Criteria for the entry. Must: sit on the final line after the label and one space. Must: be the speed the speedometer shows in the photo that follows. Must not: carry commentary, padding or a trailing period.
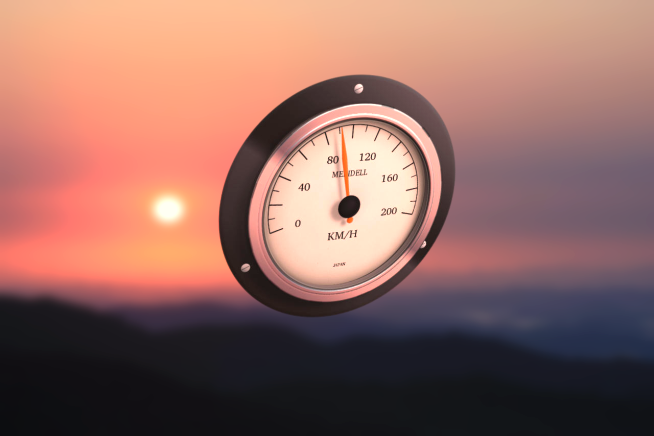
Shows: 90 km/h
